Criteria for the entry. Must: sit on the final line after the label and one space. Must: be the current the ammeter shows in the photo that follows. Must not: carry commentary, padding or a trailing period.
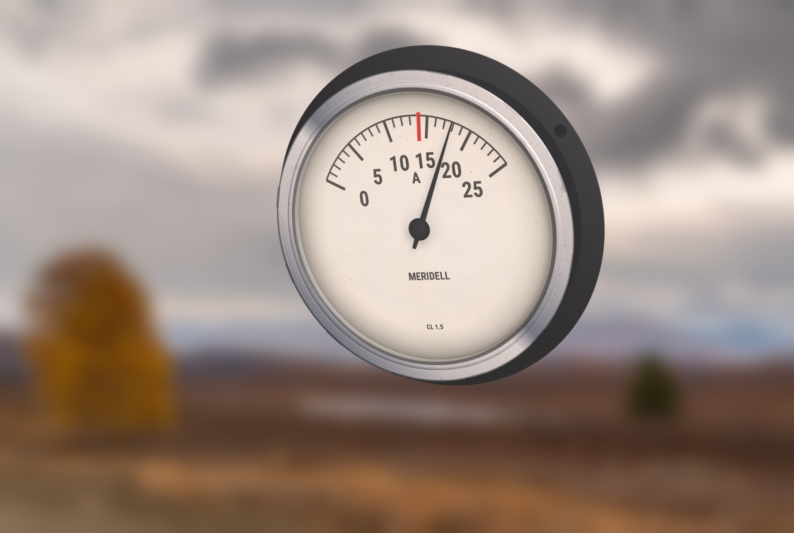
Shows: 18 A
